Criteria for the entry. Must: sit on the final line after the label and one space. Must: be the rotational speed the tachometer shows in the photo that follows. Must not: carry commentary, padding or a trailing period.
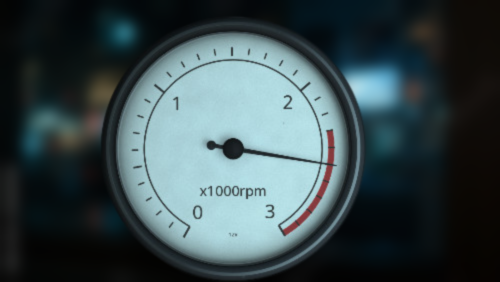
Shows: 2500 rpm
